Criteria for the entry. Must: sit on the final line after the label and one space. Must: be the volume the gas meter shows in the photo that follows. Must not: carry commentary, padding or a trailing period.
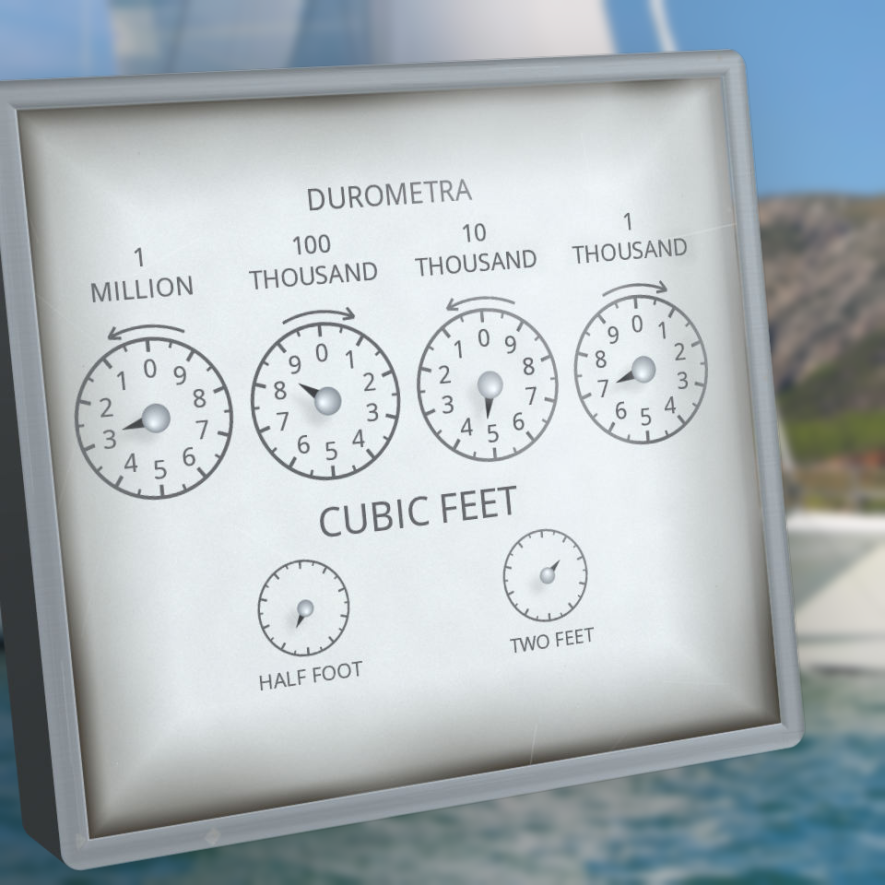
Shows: 284700 ft³
